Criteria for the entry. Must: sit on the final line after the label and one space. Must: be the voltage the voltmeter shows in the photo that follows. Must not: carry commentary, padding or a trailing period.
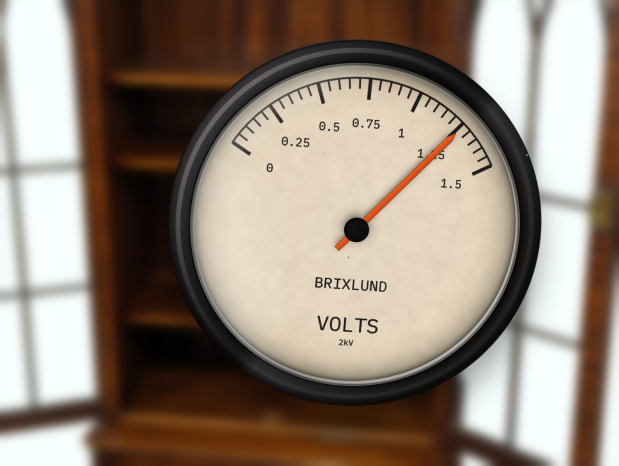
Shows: 1.25 V
